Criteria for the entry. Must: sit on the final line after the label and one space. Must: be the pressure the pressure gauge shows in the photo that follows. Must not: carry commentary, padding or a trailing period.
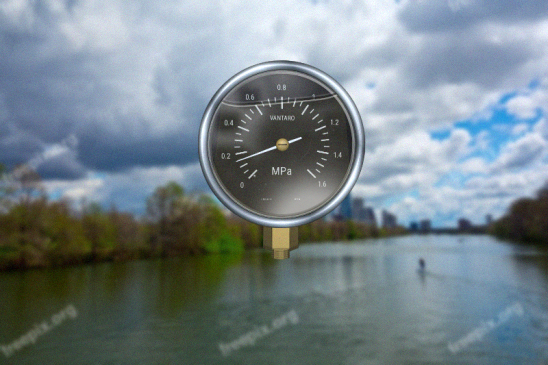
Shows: 0.15 MPa
